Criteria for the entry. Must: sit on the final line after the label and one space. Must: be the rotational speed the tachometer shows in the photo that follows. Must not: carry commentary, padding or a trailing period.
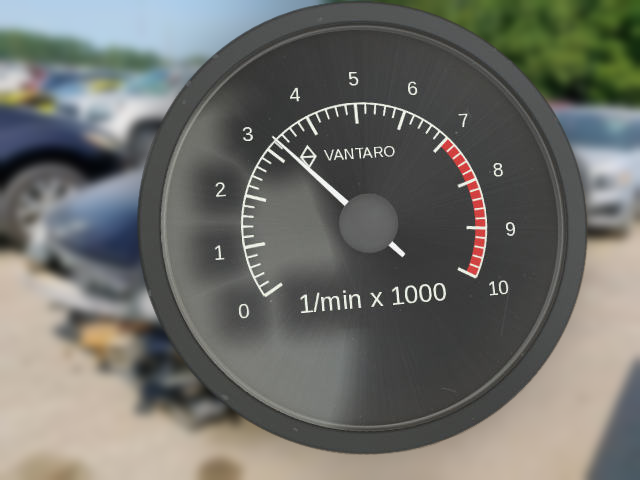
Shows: 3200 rpm
